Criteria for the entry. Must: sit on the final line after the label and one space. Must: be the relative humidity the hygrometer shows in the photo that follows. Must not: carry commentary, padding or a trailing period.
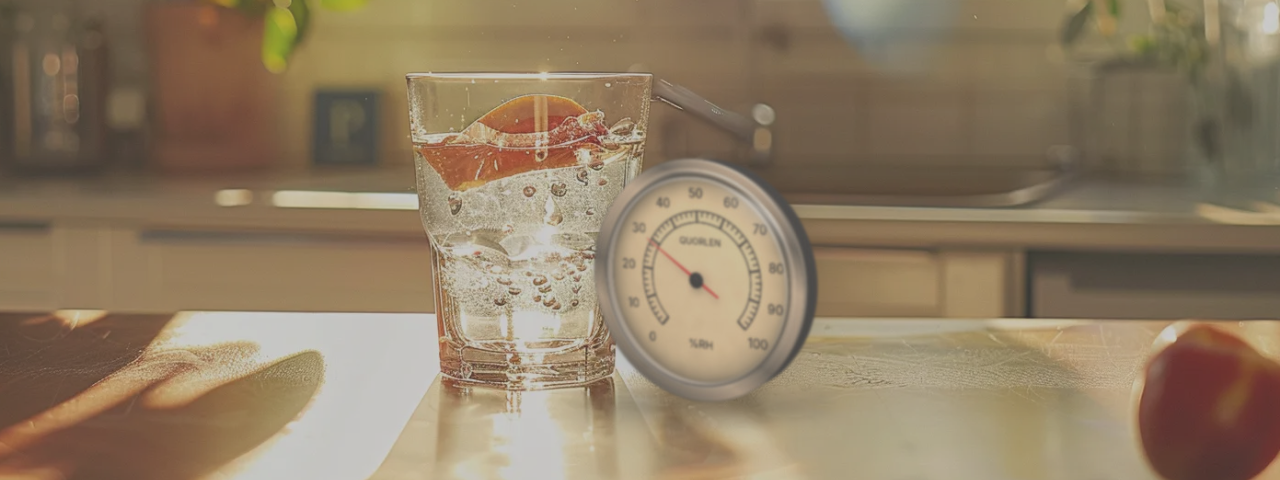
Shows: 30 %
